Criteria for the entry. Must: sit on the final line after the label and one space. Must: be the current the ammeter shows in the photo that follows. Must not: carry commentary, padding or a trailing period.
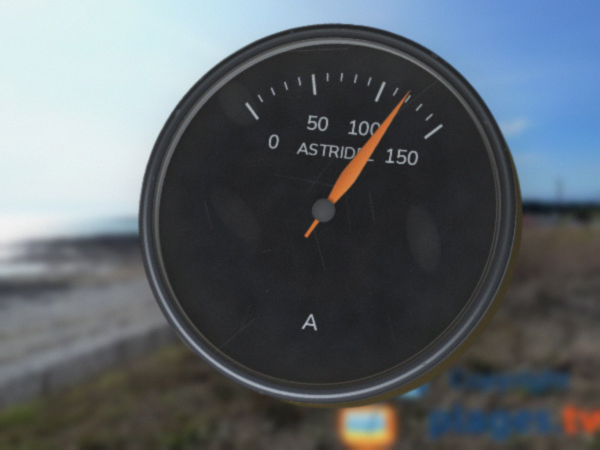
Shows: 120 A
